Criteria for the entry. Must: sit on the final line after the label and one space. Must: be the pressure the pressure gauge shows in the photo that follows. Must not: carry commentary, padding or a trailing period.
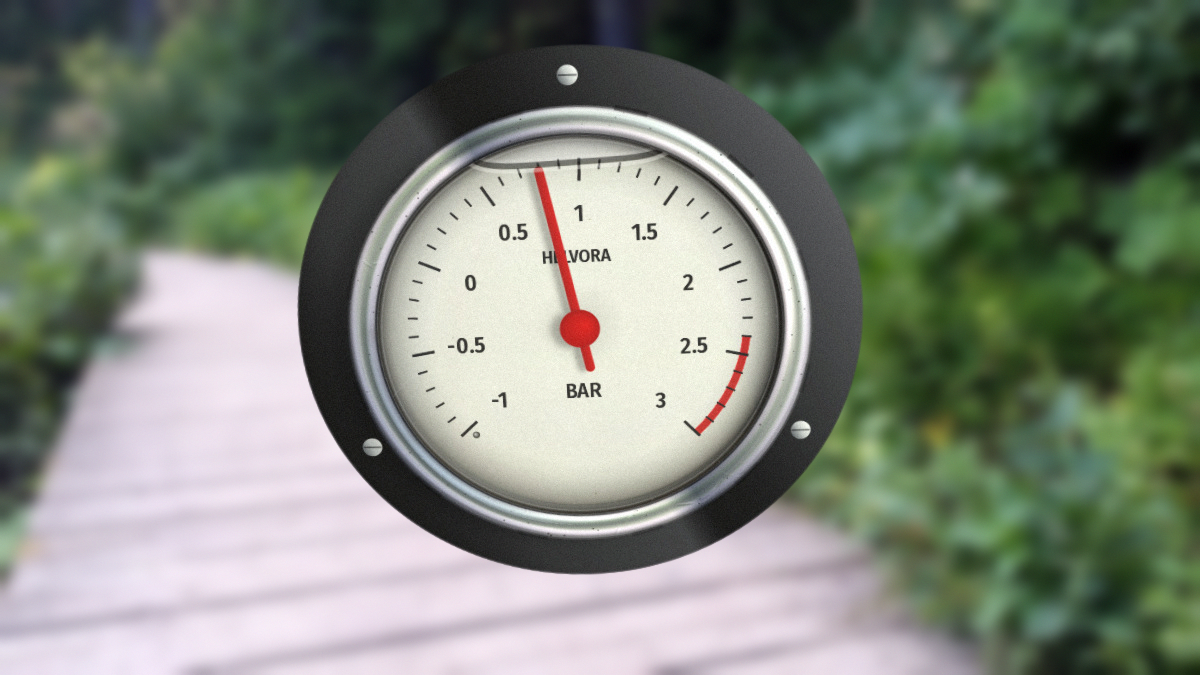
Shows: 0.8 bar
